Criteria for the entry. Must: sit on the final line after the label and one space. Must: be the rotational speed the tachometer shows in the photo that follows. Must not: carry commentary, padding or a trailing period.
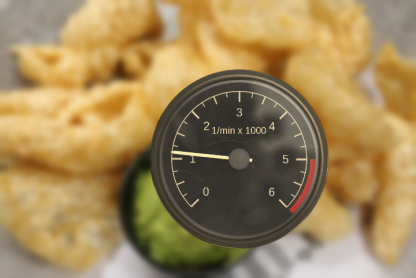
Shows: 1125 rpm
